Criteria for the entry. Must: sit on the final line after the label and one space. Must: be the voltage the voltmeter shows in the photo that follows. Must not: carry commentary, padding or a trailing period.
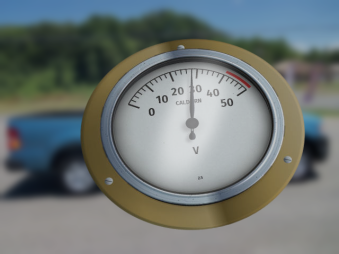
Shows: 28 V
